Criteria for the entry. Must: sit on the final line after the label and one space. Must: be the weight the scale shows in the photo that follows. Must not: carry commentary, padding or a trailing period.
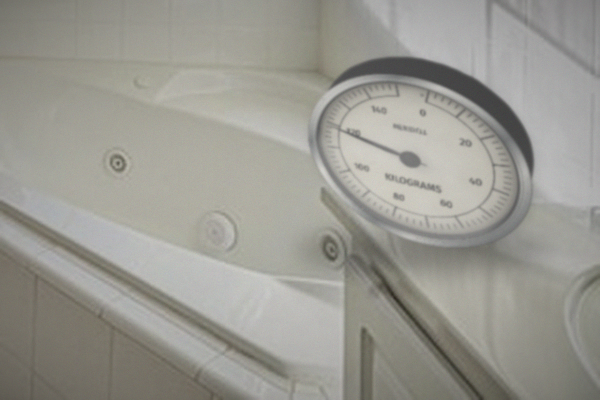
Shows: 120 kg
